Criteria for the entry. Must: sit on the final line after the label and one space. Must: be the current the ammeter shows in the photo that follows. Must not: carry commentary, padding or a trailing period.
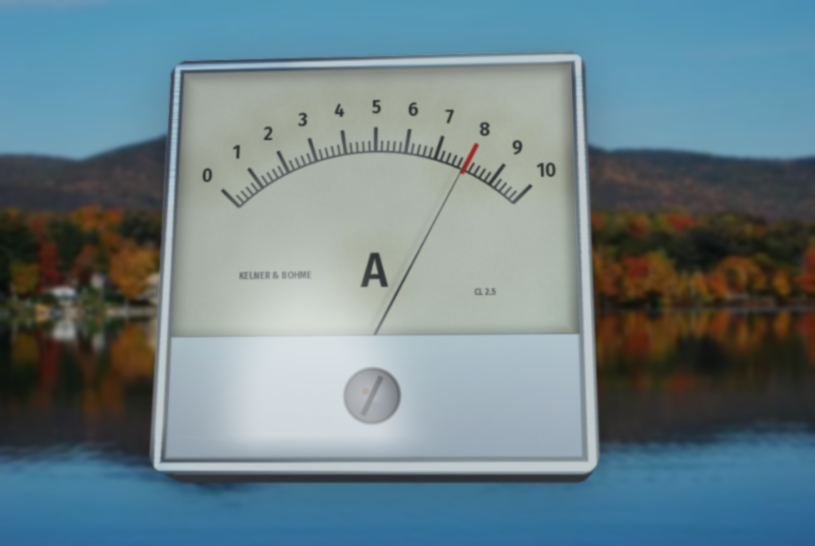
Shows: 8 A
